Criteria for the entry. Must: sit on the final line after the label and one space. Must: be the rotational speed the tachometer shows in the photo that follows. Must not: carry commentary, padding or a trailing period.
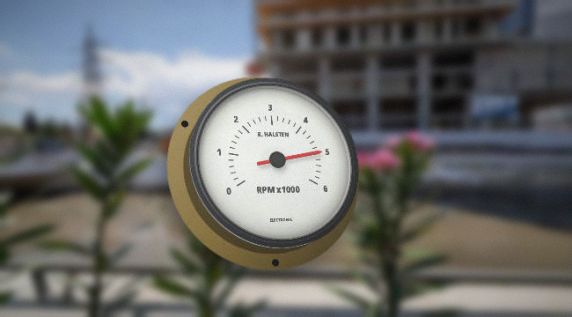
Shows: 5000 rpm
